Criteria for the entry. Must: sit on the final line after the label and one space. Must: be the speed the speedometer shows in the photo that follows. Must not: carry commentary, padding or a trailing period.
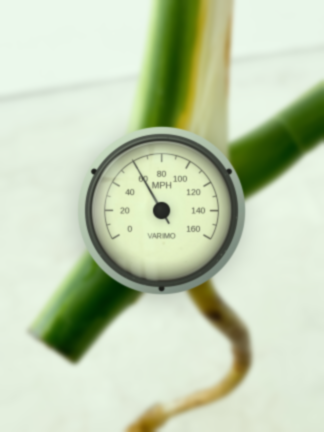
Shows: 60 mph
